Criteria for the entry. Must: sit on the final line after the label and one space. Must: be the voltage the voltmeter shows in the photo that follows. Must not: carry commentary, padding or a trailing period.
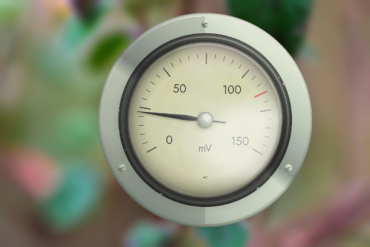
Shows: 22.5 mV
